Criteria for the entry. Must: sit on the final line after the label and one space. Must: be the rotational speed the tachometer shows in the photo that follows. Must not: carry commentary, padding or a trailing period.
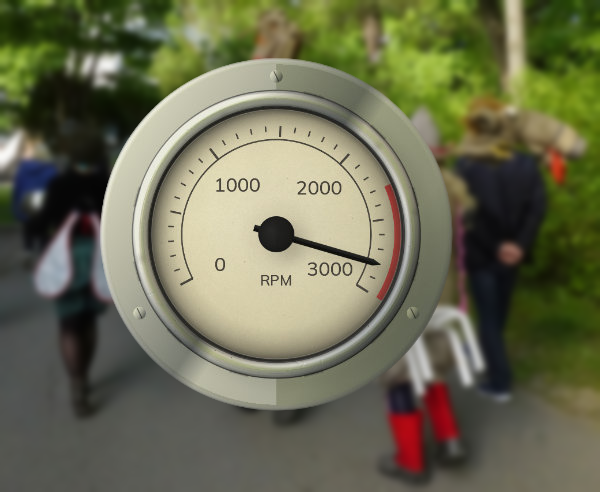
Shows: 2800 rpm
